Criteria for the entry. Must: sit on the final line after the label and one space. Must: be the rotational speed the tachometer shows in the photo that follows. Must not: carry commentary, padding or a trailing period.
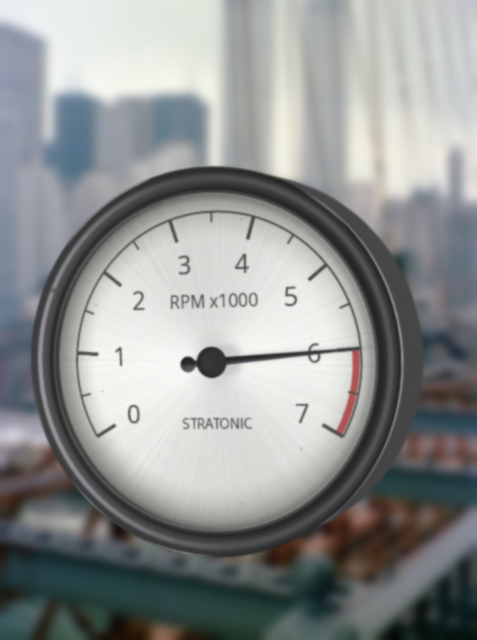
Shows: 6000 rpm
